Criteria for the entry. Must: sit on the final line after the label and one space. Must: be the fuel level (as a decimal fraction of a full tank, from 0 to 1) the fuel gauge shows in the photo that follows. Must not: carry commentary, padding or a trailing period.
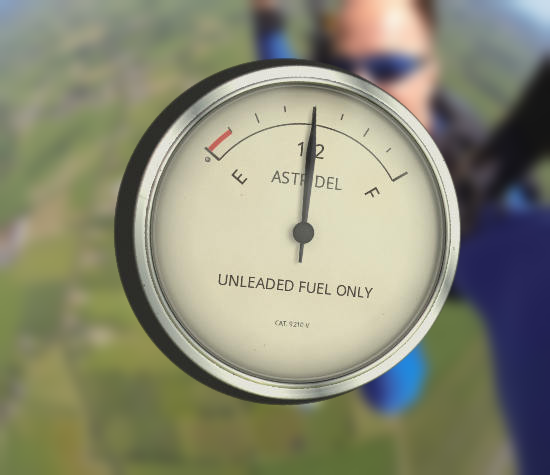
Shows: 0.5
